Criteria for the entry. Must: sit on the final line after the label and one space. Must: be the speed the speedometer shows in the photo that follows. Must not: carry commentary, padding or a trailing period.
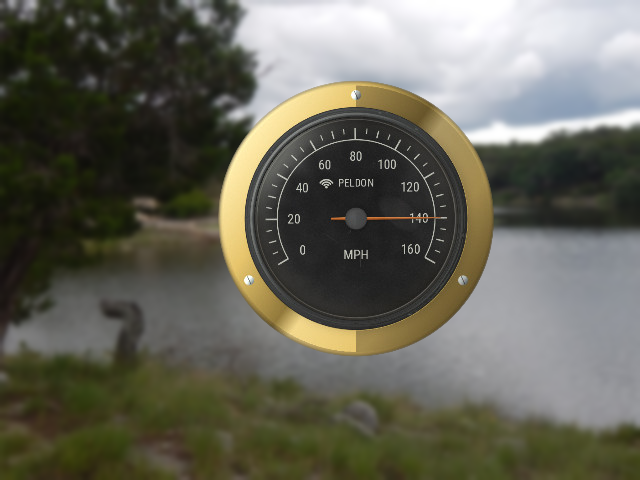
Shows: 140 mph
